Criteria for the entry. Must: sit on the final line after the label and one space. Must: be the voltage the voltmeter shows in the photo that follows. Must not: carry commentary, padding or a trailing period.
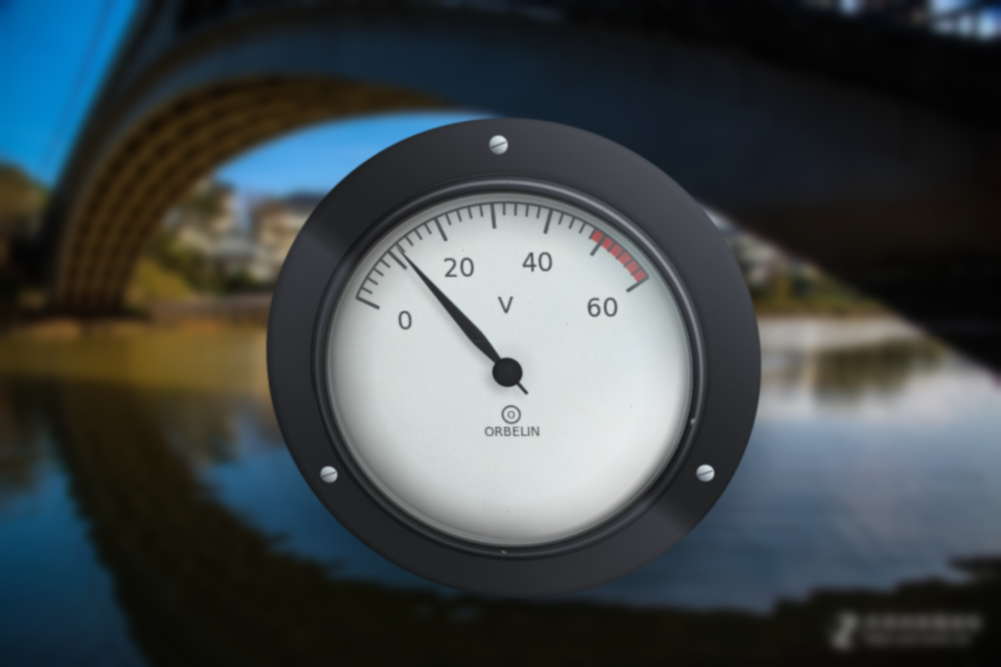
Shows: 12 V
